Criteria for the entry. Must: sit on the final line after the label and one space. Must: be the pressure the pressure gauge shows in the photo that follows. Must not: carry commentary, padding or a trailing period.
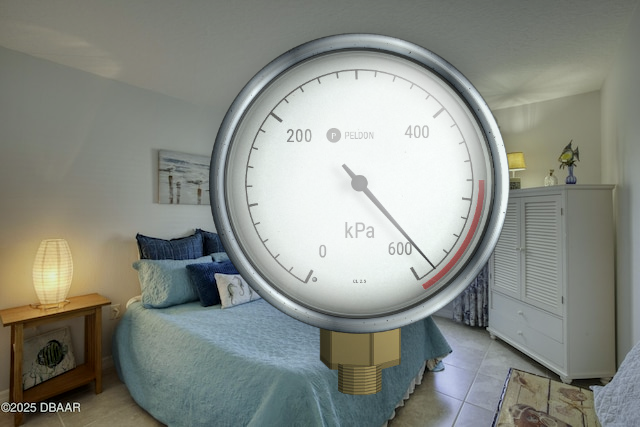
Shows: 580 kPa
